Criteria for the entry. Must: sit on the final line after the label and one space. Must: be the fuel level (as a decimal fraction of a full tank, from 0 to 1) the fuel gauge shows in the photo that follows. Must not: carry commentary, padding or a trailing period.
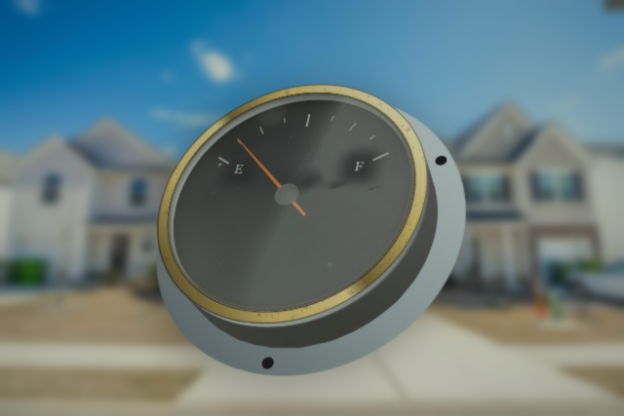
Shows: 0.125
